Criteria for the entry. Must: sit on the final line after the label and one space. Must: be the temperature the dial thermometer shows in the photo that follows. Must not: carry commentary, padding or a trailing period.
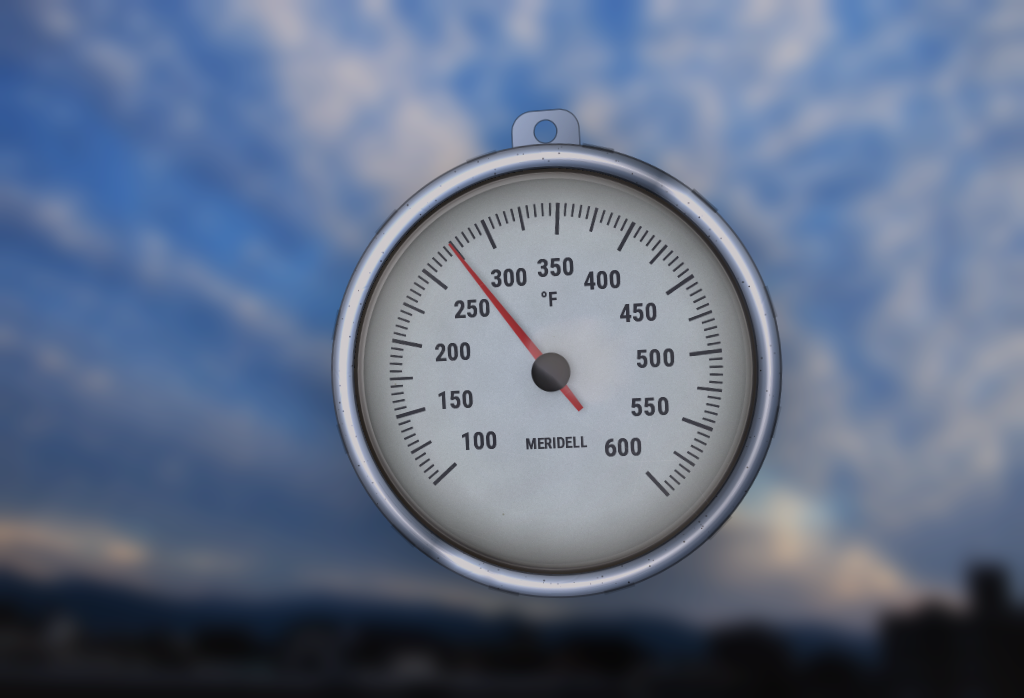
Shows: 275 °F
